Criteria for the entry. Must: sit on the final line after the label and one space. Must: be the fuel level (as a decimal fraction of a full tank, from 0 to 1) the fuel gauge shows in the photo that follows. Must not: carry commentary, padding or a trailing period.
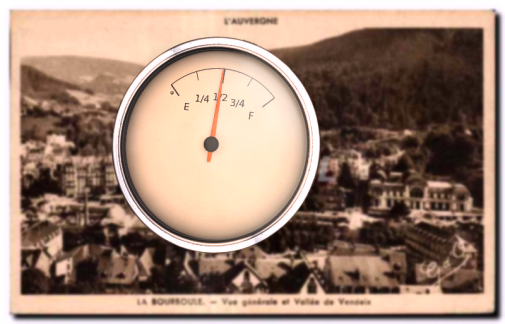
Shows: 0.5
